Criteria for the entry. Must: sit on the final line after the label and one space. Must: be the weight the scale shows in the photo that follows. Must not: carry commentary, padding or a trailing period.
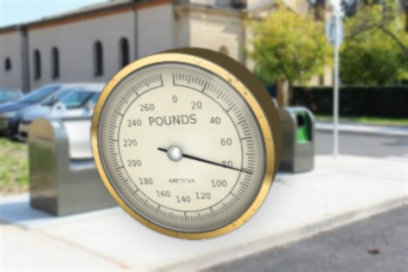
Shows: 80 lb
